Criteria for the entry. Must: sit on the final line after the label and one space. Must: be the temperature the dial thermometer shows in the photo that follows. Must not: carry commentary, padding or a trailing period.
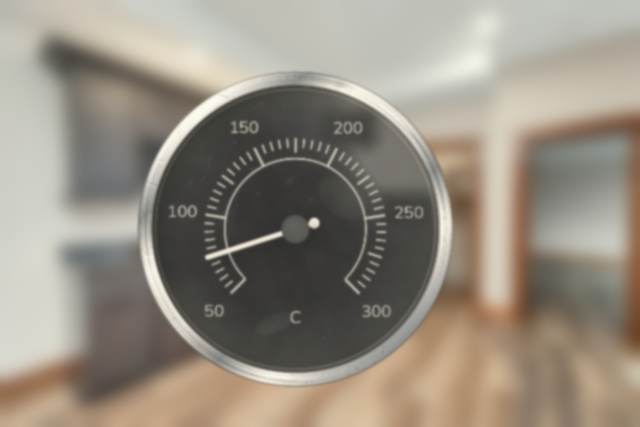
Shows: 75 °C
